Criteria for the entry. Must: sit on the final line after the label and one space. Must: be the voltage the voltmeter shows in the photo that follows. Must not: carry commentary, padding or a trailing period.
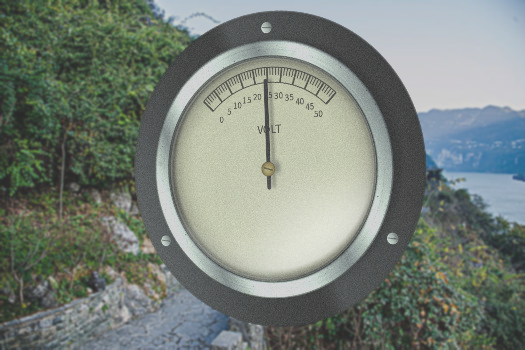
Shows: 25 V
